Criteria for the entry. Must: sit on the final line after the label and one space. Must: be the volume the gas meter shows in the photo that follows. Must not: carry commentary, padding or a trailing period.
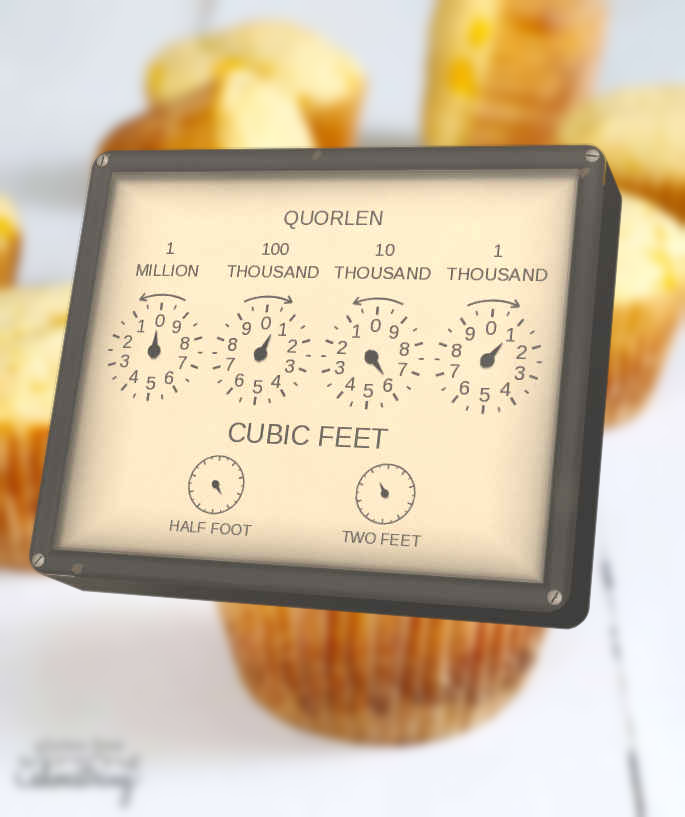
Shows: 6100 ft³
